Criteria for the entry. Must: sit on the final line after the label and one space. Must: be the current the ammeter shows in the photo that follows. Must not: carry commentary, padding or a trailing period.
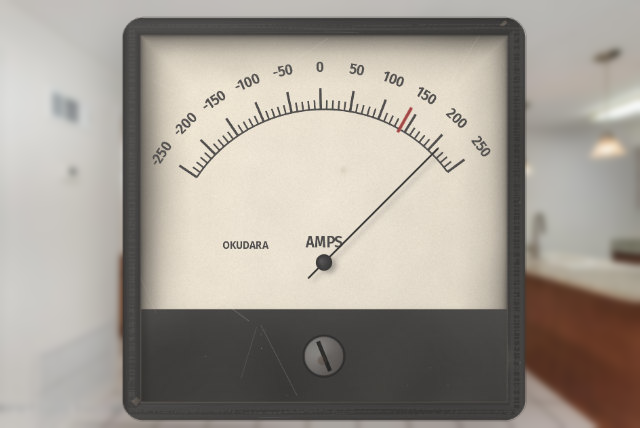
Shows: 210 A
